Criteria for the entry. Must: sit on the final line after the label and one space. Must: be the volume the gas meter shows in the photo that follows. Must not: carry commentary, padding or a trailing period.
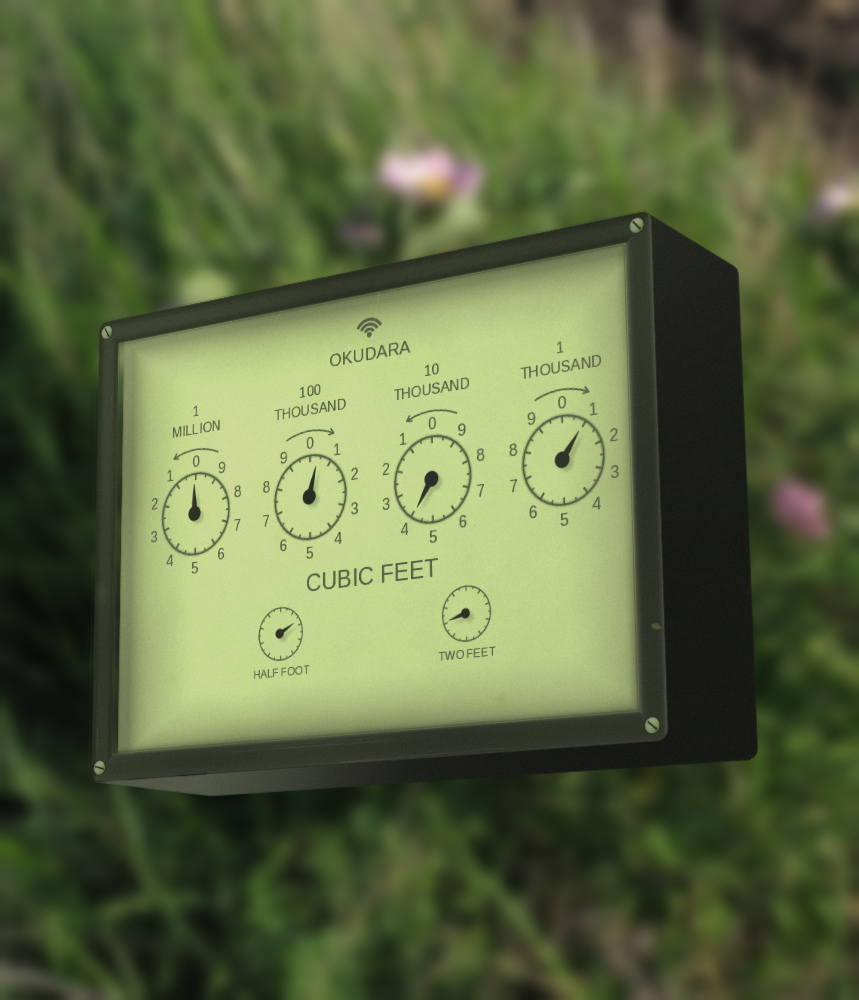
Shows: 4100 ft³
